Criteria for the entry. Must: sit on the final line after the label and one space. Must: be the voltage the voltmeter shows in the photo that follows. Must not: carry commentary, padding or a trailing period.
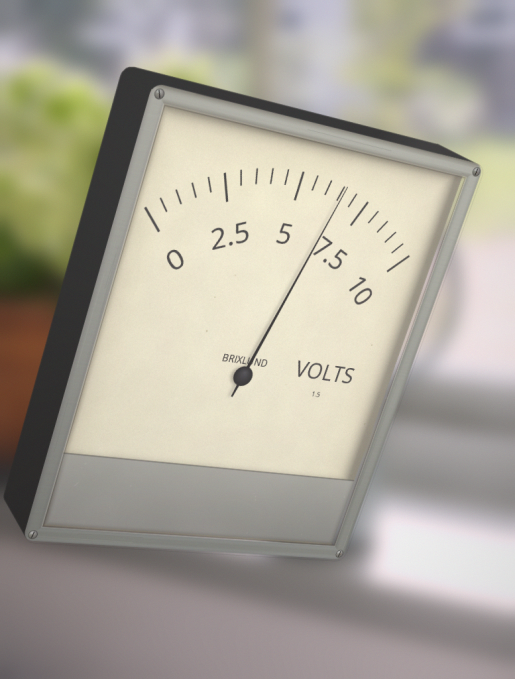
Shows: 6.5 V
